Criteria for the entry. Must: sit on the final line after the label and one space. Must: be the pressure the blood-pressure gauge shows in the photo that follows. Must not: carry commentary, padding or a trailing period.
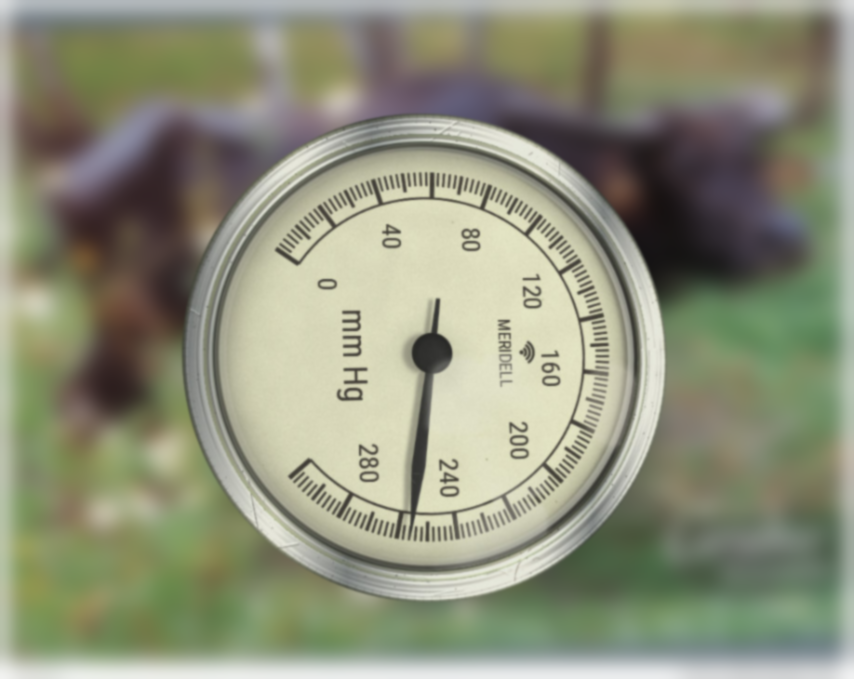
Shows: 256 mmHg
